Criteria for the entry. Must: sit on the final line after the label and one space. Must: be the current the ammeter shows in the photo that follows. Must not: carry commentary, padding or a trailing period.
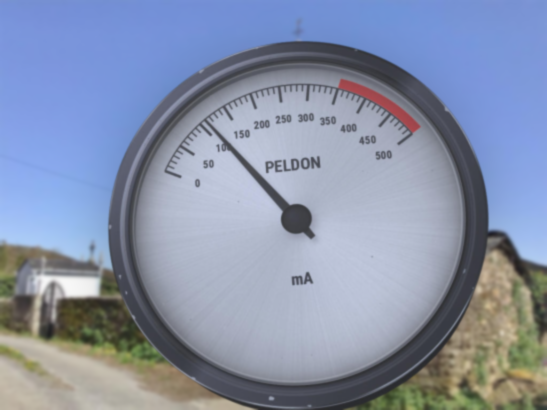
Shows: 110 mA
